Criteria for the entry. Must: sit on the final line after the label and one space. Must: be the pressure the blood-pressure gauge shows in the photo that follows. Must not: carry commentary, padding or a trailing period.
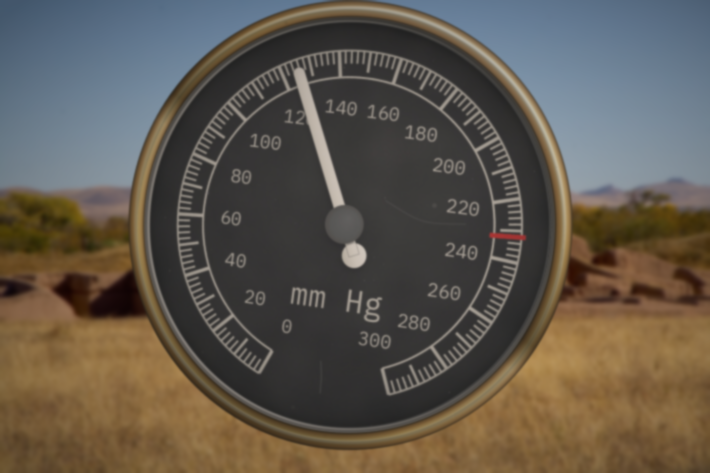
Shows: 126 mmHg
